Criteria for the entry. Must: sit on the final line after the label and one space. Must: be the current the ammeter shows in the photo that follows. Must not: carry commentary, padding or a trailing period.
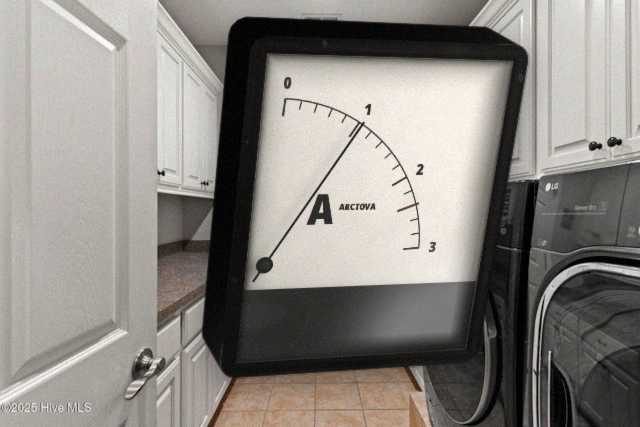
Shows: 1 A
